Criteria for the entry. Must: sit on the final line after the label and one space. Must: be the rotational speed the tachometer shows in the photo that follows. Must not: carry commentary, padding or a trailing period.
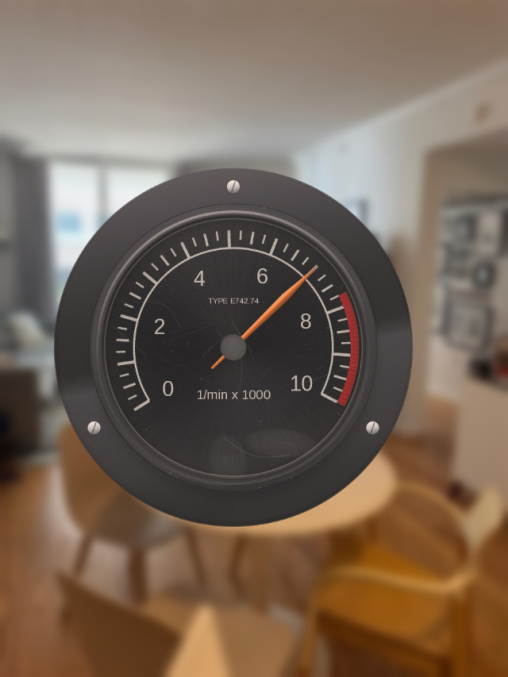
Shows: 7000 rpm
